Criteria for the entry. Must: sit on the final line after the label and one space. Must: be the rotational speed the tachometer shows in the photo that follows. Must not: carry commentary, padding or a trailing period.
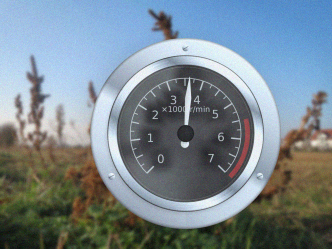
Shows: 3625 rpm
